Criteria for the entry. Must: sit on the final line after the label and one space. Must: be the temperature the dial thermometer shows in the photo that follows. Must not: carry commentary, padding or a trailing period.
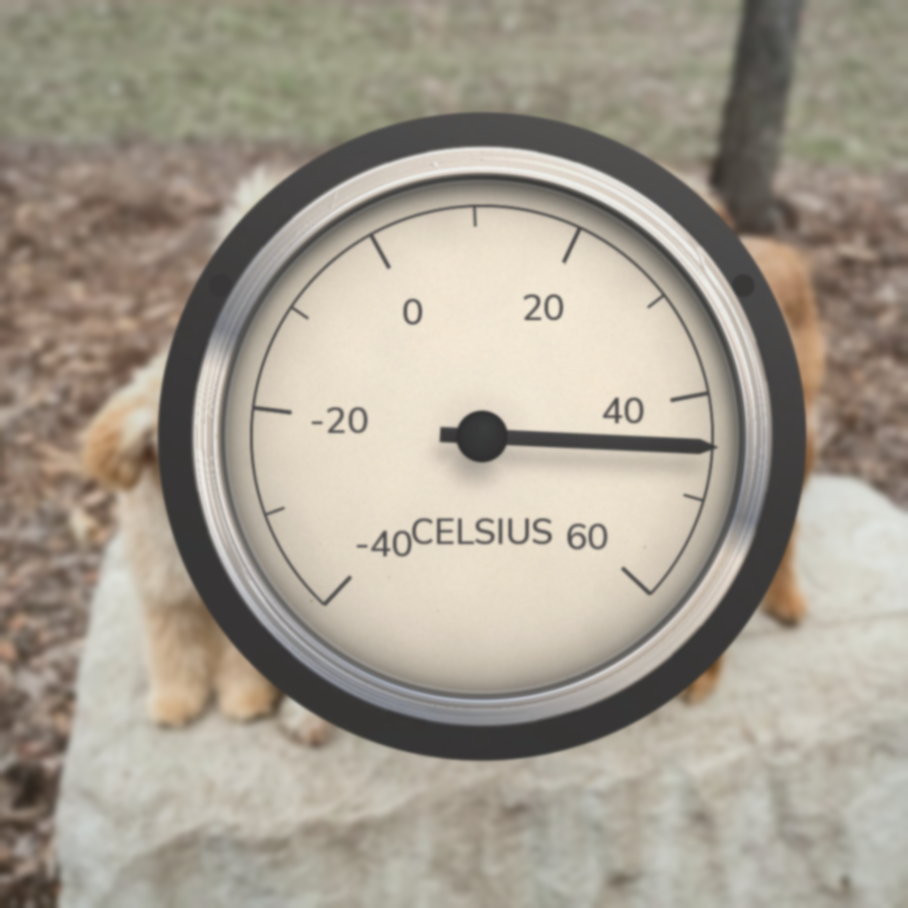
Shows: 45 °C
